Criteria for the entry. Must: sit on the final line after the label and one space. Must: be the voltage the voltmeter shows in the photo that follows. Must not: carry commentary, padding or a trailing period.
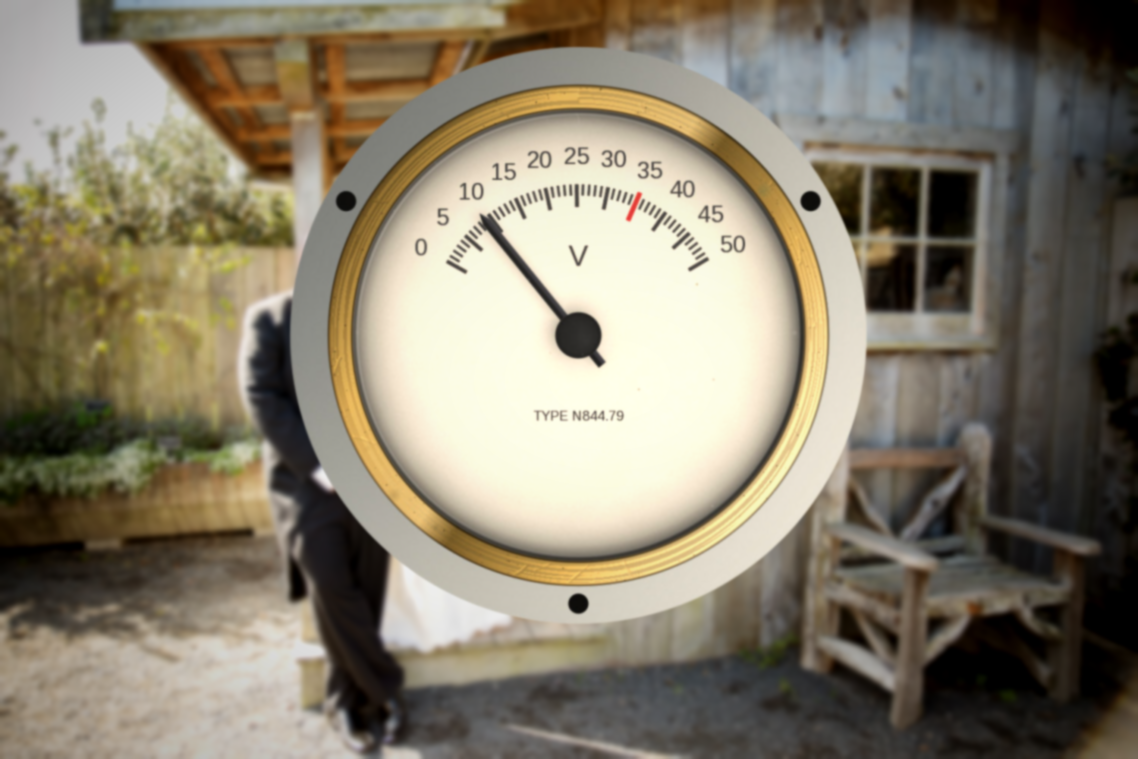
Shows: 9 V
